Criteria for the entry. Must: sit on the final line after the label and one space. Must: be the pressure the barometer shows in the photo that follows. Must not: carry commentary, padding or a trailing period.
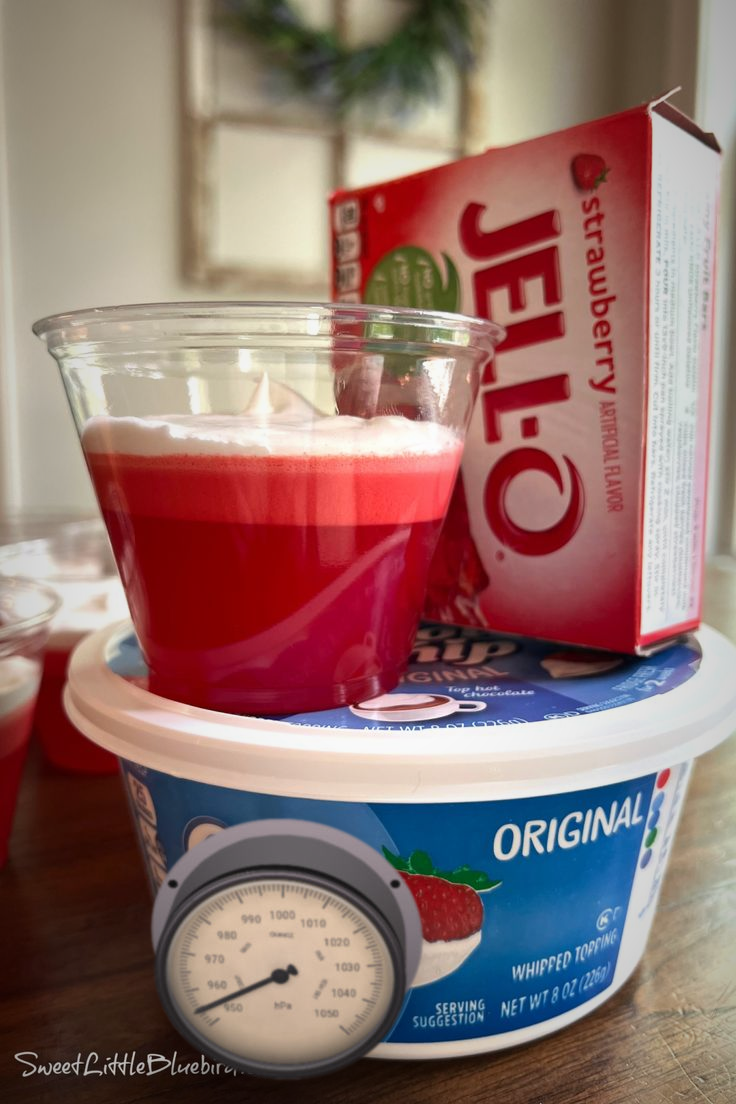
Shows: 955 hPa
